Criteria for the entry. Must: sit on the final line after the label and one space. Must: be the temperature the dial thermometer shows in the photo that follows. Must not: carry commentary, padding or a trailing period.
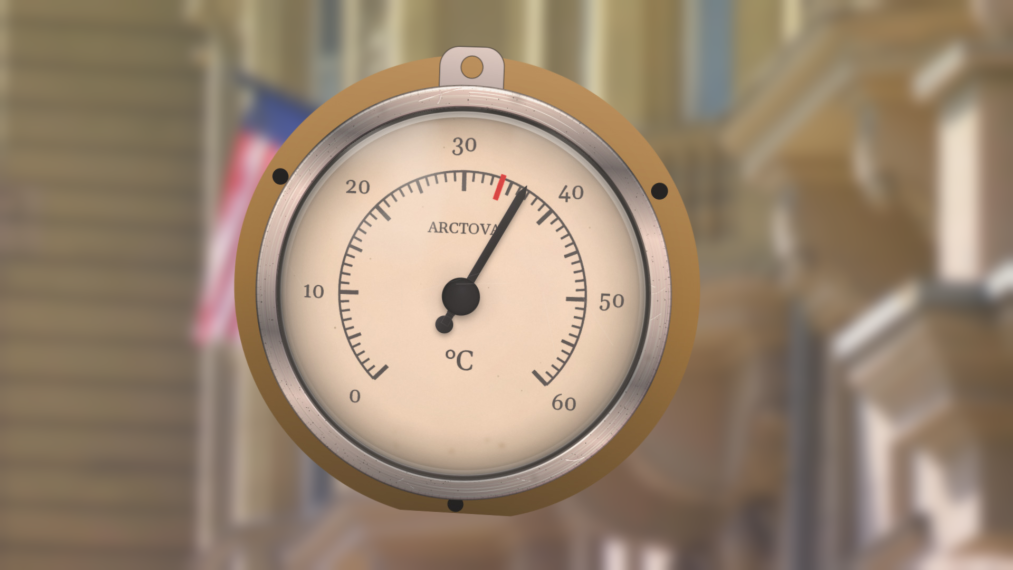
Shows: 36.5 °C
